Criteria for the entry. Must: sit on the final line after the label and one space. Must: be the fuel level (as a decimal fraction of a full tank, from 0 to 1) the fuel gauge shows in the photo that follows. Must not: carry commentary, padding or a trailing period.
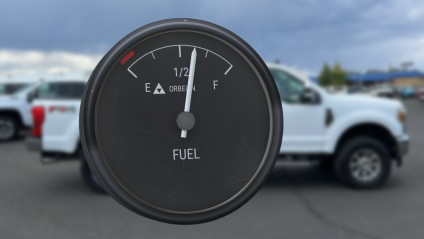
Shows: 0.625
